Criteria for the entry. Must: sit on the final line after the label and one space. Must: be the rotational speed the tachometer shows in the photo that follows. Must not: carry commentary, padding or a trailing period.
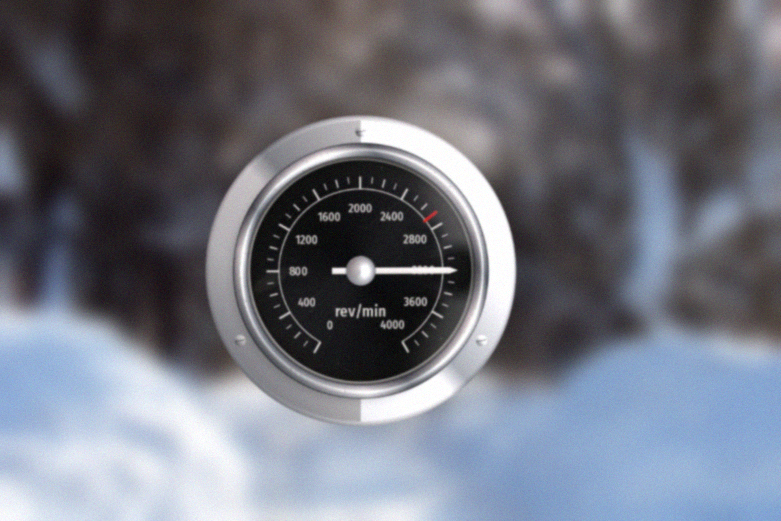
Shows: 3200 rpm
